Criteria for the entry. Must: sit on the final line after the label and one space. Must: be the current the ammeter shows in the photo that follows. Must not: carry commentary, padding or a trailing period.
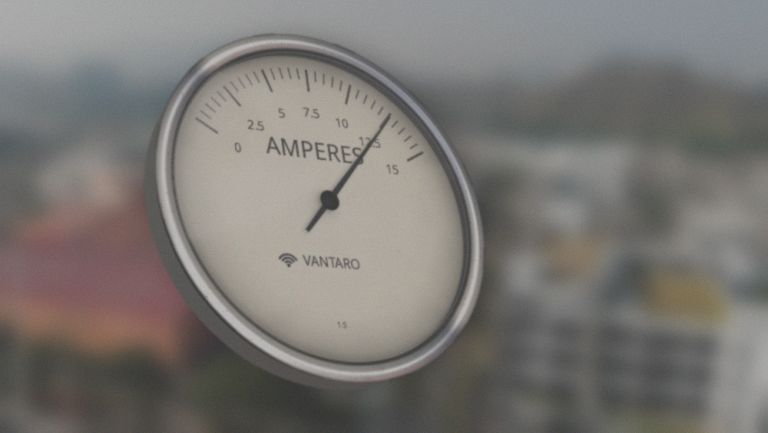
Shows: 12.5 A
